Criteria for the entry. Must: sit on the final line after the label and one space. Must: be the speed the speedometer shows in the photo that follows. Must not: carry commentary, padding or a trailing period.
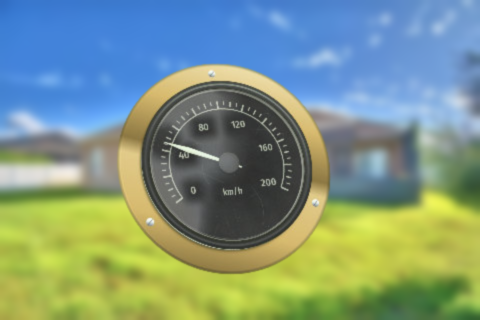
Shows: 45 km/h
